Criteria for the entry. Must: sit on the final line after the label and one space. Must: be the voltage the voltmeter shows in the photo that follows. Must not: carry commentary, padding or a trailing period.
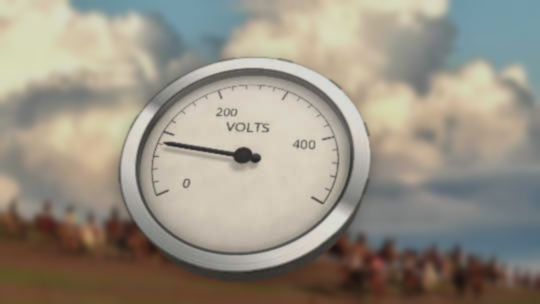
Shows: 80 V
